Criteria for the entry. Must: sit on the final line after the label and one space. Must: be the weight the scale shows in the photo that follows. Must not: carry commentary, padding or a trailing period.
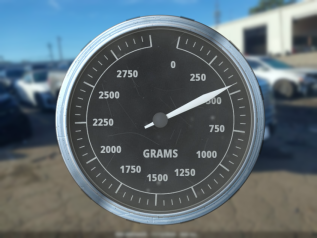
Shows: 450 g
